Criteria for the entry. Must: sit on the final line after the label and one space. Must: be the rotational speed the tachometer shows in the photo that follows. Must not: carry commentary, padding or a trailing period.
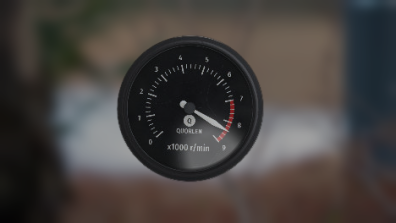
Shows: 8400 rpm
